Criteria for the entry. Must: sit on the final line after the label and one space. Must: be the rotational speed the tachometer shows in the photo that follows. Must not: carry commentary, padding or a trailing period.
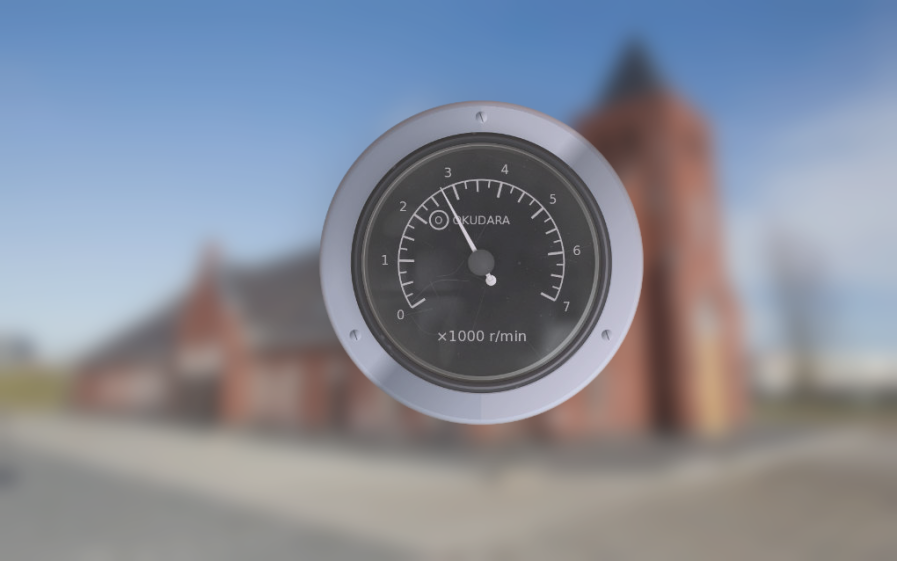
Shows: 2750 rpm
